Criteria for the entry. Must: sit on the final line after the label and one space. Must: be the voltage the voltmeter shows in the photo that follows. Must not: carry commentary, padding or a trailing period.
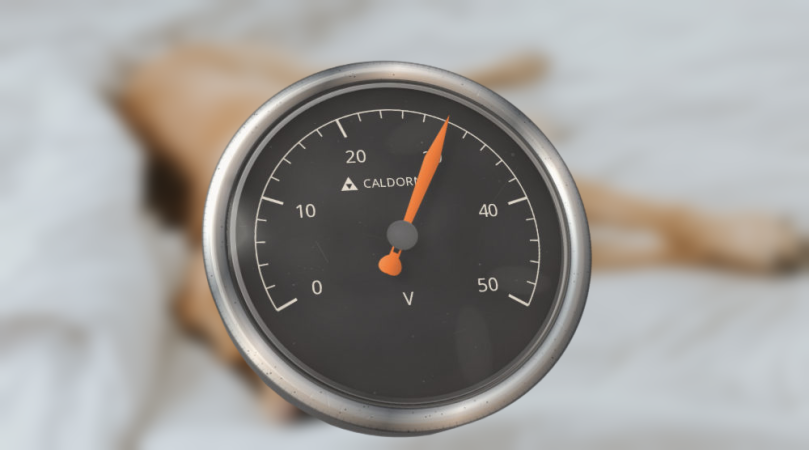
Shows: 30 V
